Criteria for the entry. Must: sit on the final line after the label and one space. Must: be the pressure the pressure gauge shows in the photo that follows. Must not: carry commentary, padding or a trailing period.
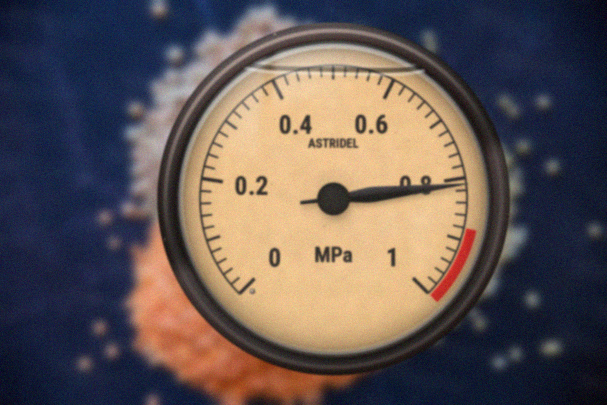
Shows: 0.81 MPa
